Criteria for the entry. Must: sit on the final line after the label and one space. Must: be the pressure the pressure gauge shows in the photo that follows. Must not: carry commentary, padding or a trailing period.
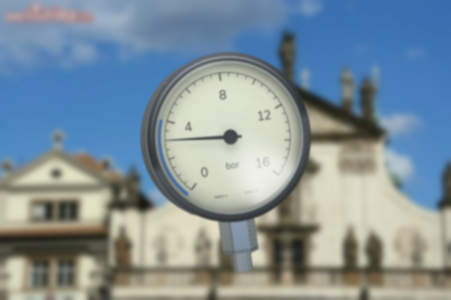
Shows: 3 bar
